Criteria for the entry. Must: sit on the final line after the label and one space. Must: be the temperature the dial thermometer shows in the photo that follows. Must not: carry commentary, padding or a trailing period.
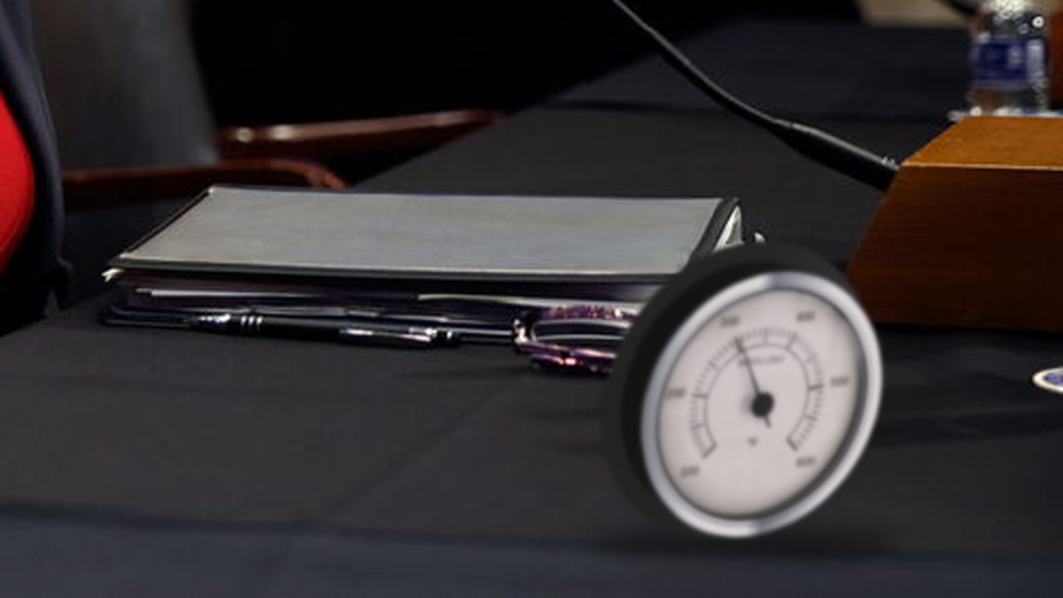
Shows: 300 °F
